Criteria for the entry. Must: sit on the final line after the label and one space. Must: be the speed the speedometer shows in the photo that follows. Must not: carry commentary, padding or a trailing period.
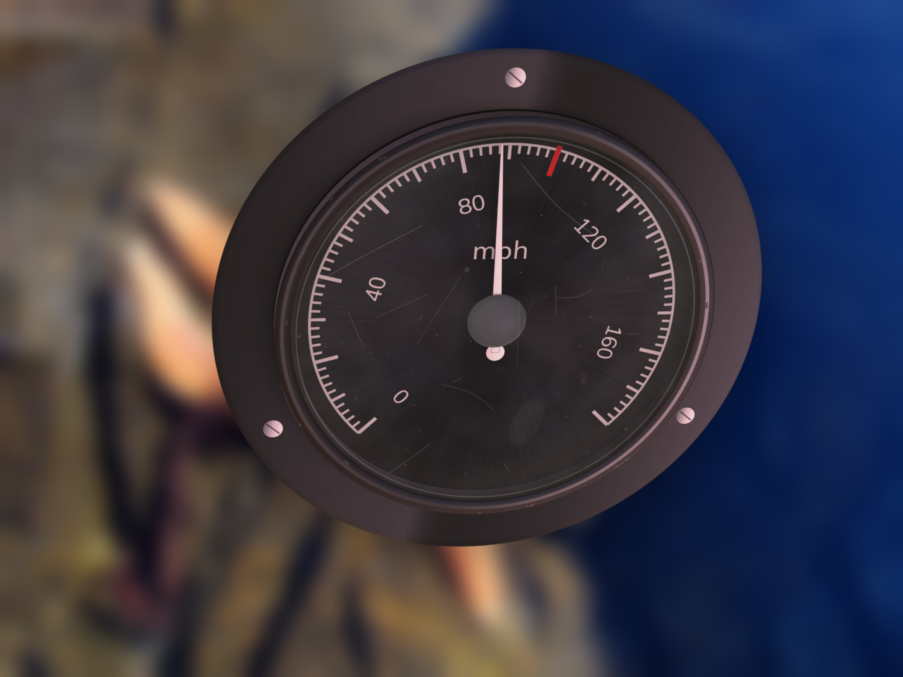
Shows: 88 mph
